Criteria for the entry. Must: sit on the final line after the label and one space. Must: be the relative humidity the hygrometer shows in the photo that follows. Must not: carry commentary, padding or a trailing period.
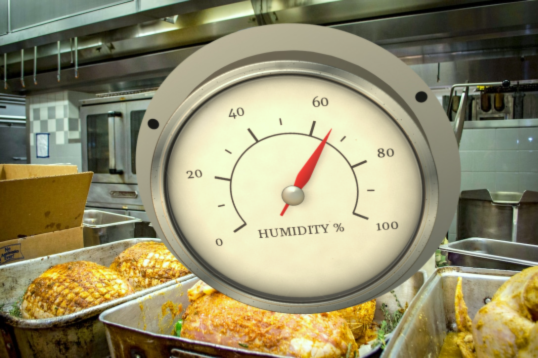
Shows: 65 %
